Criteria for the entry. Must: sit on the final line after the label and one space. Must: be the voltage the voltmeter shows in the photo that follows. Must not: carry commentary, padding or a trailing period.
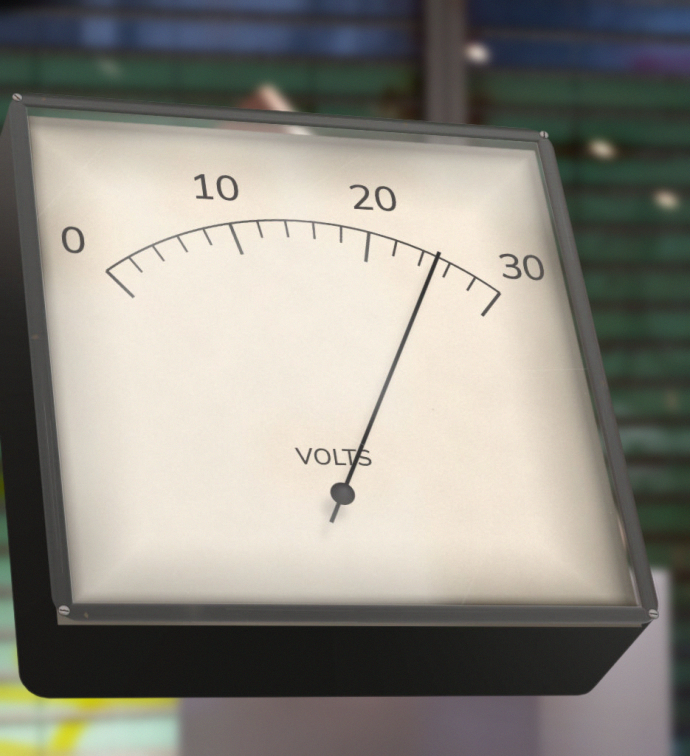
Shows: 25 V
